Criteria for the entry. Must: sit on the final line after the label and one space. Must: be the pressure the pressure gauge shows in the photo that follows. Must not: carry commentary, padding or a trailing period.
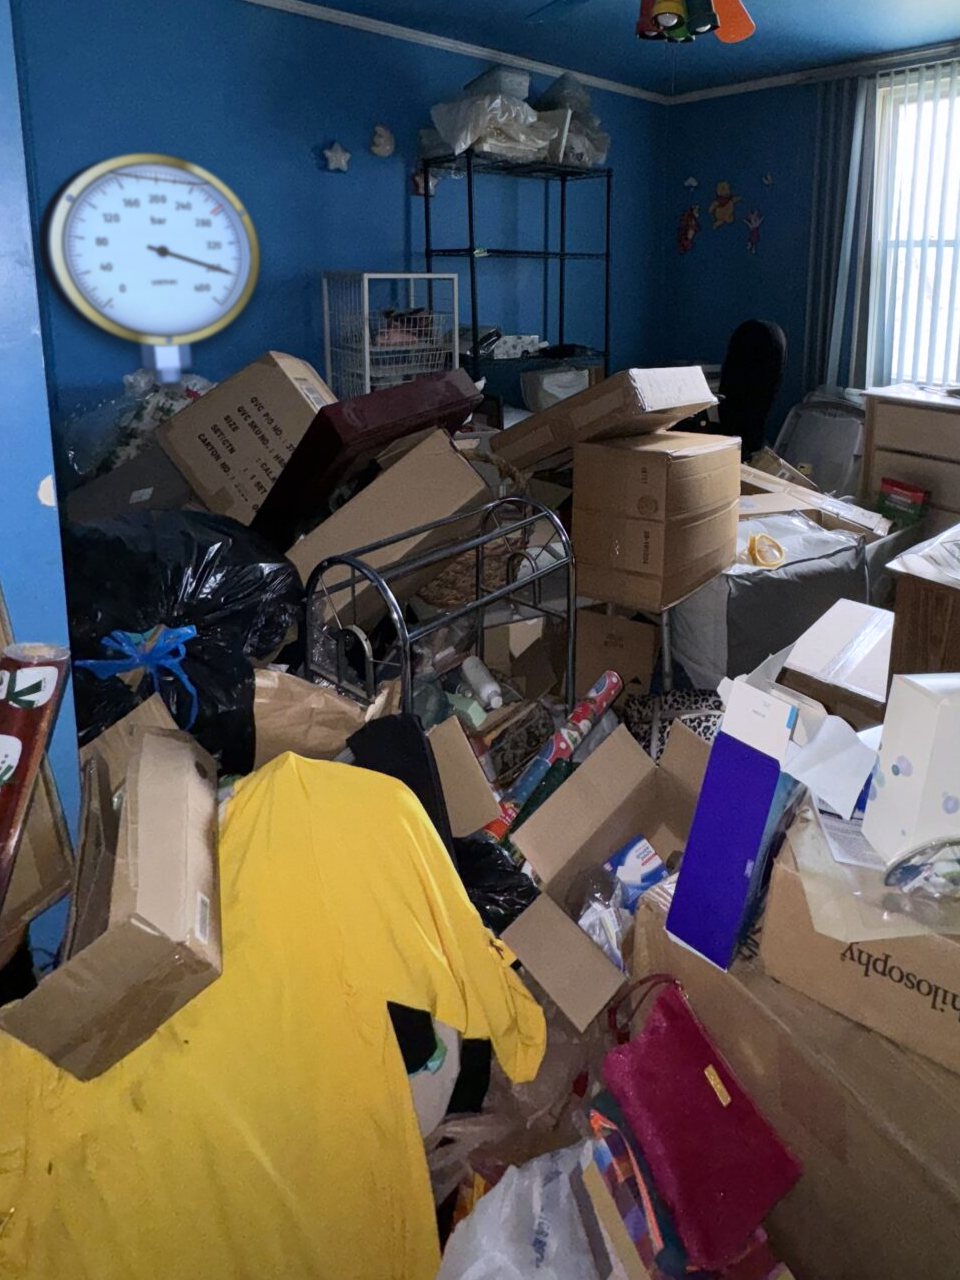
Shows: 360 bar
